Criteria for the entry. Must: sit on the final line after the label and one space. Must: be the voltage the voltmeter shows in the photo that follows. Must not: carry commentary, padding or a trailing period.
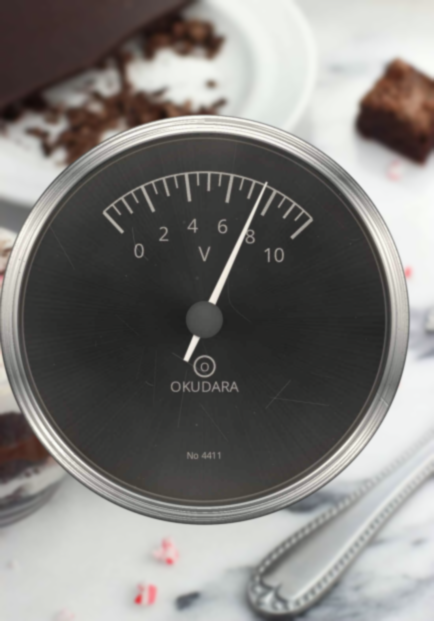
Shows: 7.5 V
